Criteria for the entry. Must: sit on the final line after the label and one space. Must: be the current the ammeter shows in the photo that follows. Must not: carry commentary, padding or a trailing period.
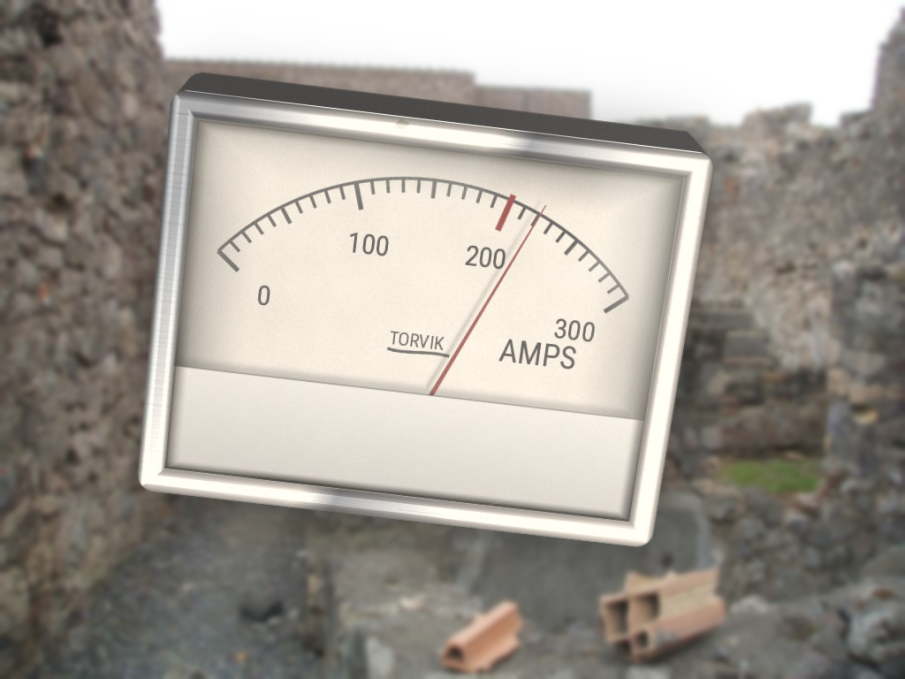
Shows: 220 A
